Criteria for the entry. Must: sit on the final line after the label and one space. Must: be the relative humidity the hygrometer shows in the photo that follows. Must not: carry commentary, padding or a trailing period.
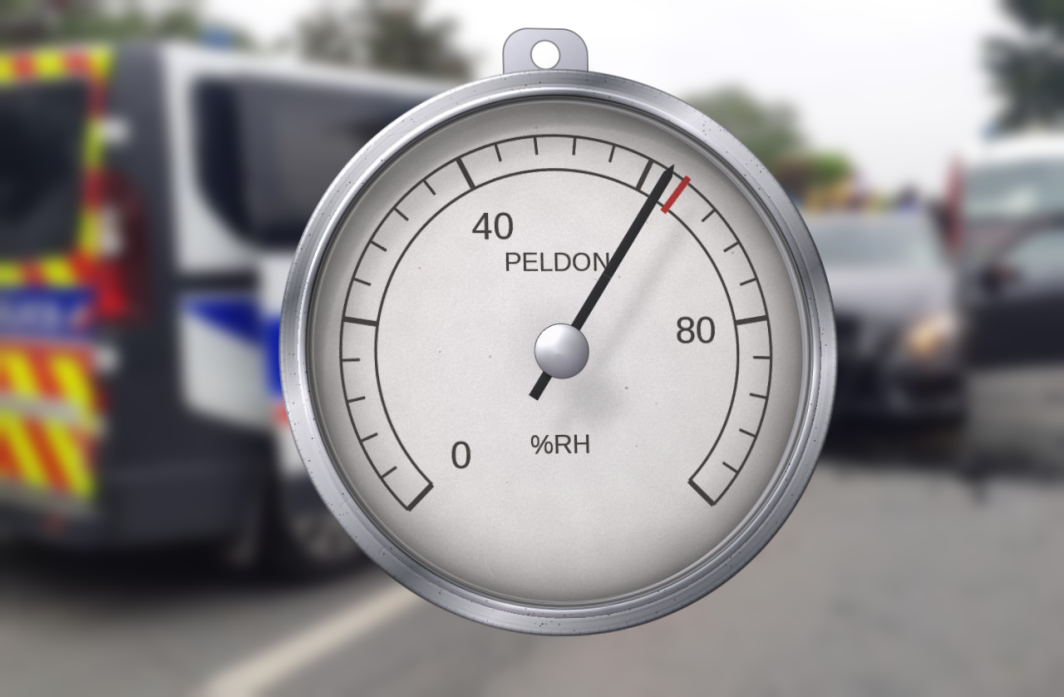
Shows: 62 %
